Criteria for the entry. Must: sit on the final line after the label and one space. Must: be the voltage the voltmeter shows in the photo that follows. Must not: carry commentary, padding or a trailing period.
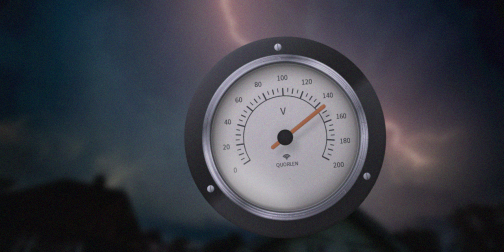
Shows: 145 V
